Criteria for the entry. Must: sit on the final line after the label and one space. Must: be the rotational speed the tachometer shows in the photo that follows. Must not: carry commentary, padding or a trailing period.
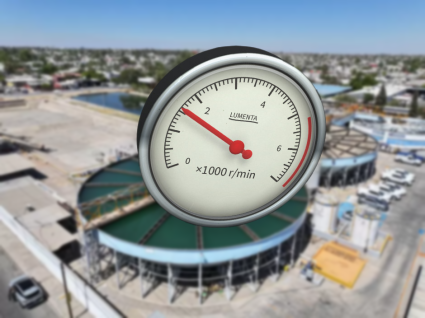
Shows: 1600 rpm
